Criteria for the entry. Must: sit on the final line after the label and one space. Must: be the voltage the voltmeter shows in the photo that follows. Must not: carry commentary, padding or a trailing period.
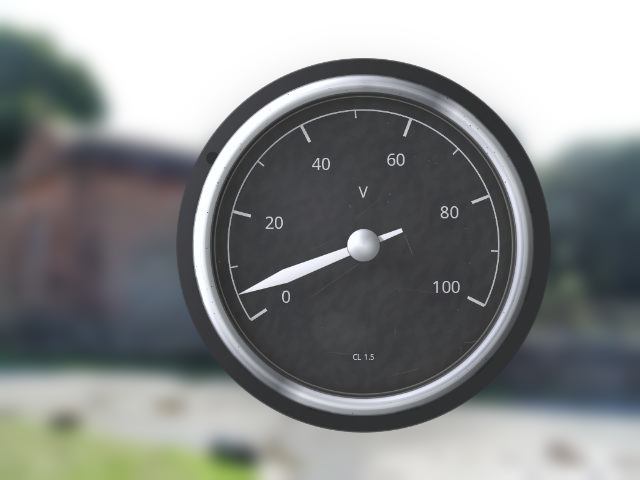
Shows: 5 V
